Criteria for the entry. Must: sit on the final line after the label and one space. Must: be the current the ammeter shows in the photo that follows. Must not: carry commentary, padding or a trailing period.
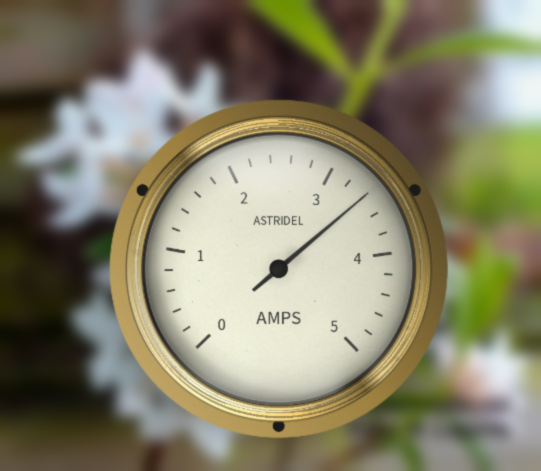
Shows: 3.4 A
